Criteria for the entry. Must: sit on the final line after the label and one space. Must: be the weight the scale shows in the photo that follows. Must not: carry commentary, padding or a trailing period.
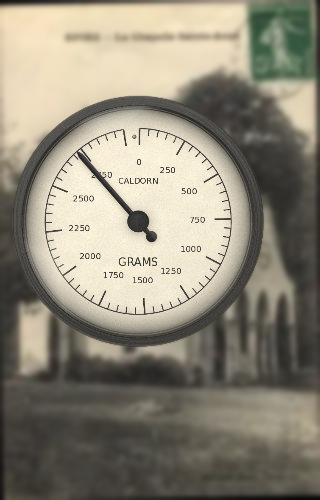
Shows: 2725 g
